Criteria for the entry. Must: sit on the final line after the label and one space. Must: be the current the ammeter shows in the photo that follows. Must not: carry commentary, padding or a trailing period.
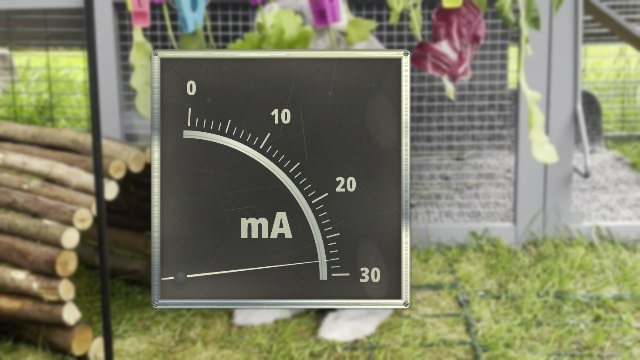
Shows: 28 mA
